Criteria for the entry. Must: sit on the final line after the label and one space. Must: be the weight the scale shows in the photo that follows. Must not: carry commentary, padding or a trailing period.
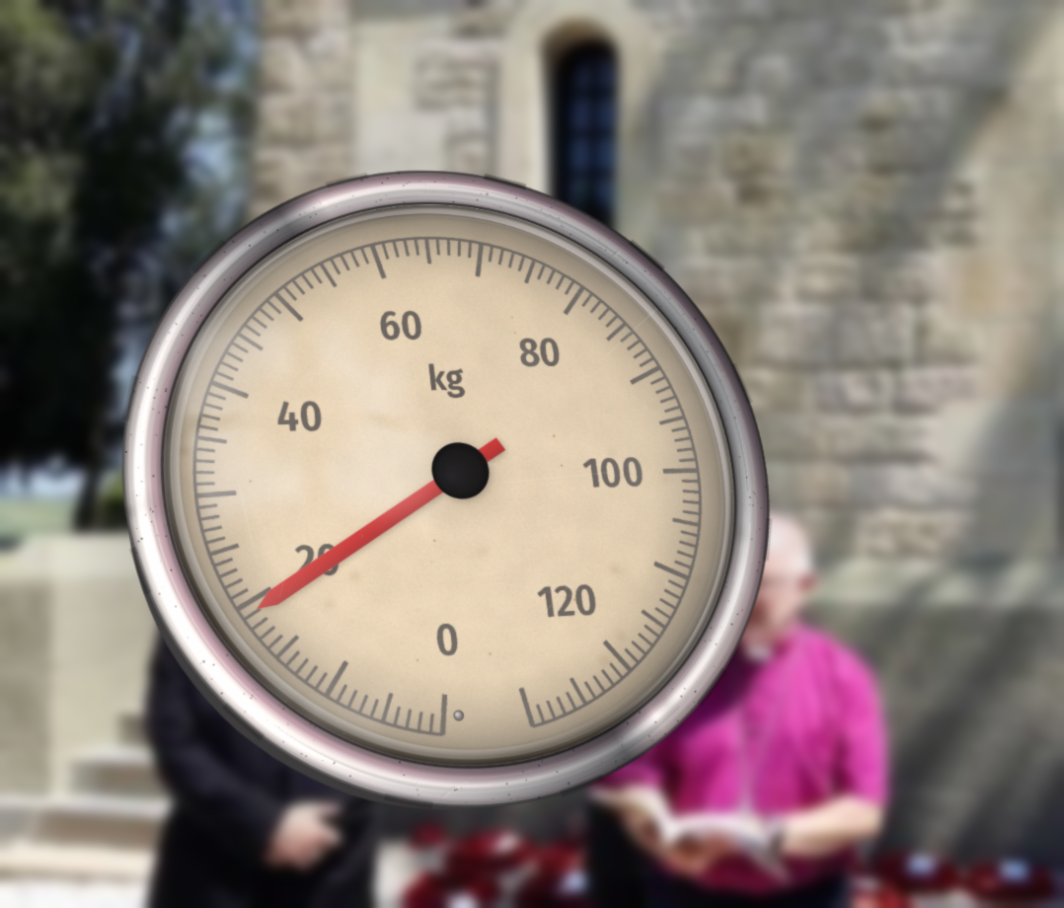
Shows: 19 kg
